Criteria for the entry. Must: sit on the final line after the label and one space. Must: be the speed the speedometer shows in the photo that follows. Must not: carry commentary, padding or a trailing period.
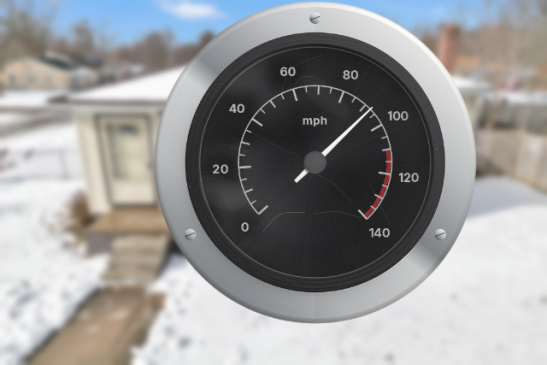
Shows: 92.5 mph
